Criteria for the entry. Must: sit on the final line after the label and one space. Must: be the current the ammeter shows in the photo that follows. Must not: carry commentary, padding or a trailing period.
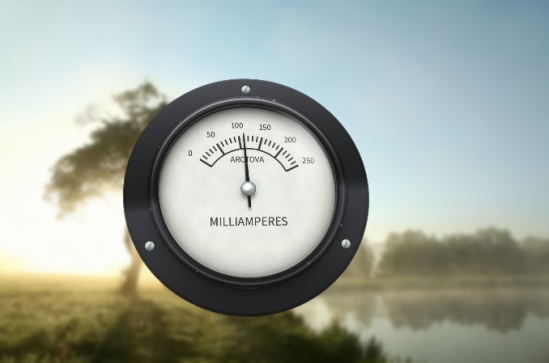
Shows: 110 mA
